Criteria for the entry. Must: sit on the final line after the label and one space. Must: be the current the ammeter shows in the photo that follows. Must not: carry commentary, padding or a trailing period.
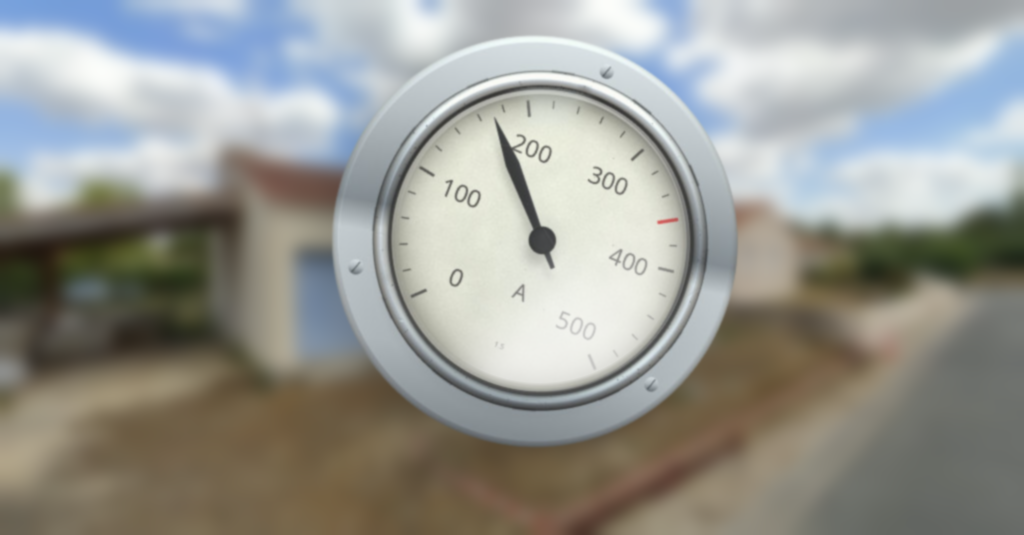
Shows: 170 A
